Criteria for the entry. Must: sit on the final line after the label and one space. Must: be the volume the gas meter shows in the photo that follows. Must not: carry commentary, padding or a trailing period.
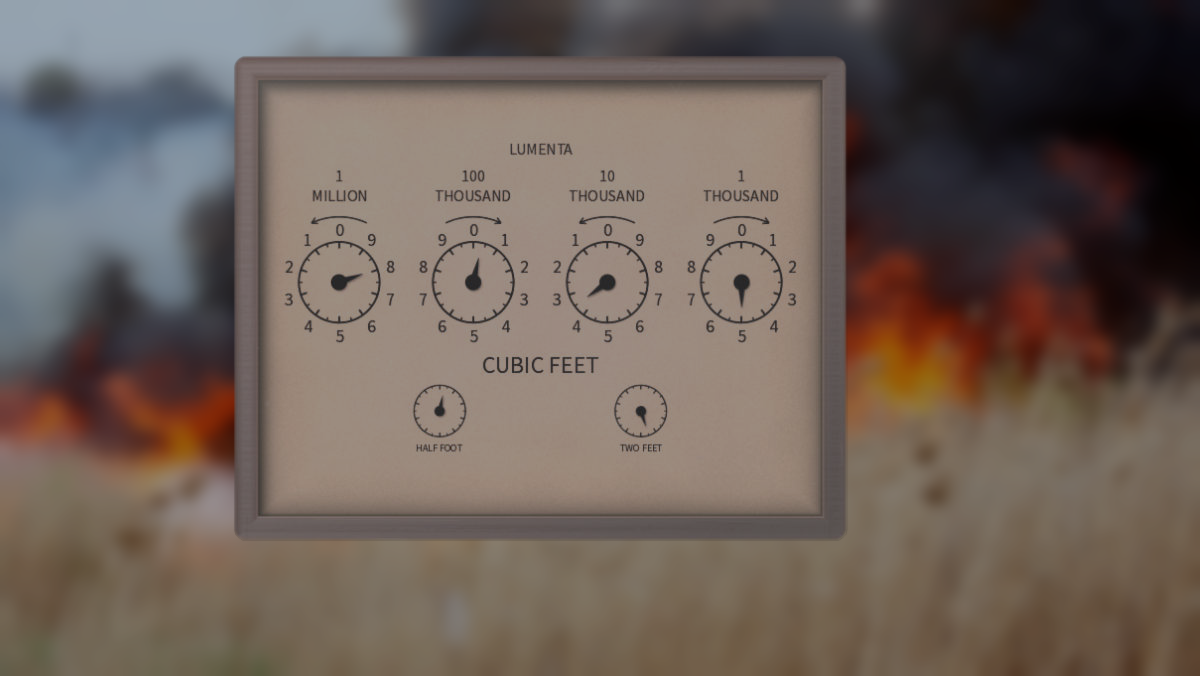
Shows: 803500 ft³
